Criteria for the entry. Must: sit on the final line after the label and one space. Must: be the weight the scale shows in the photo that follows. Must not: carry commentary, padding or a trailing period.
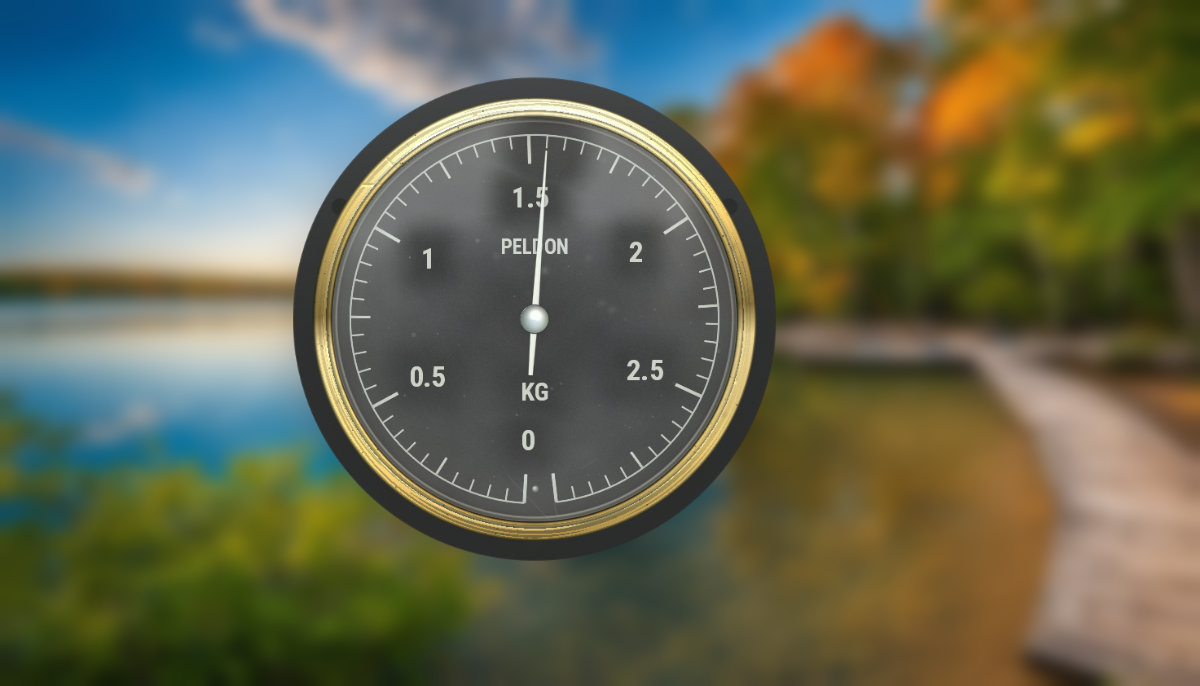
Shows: 1.55 kg
